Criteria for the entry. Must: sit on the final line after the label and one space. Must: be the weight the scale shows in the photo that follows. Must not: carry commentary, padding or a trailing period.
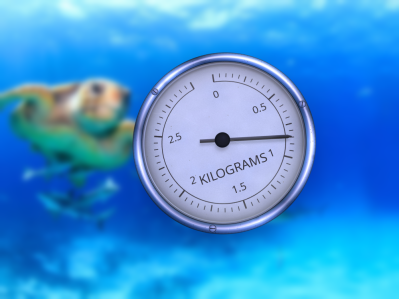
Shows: 0.85 kg
